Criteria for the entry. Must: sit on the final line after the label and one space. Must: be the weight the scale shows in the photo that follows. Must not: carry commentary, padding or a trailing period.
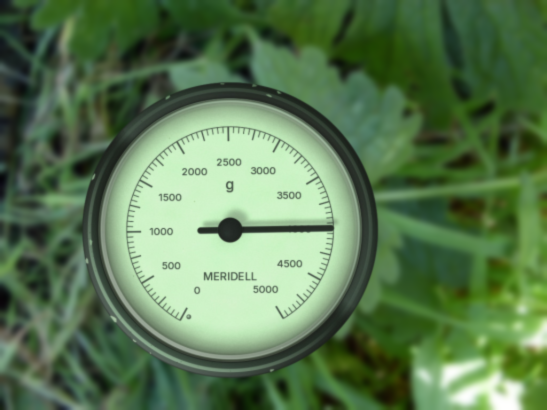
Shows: 4000 g
